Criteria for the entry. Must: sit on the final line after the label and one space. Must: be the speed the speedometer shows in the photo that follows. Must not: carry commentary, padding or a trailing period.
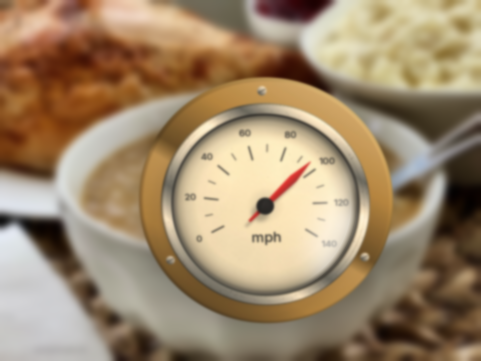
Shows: 95 mph
